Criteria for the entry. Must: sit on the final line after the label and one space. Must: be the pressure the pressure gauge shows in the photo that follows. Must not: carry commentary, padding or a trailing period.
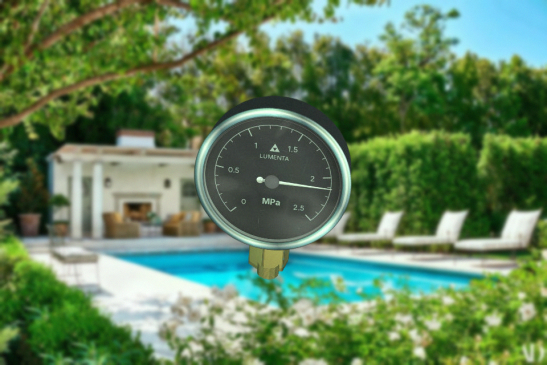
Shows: 2.1 MPa
